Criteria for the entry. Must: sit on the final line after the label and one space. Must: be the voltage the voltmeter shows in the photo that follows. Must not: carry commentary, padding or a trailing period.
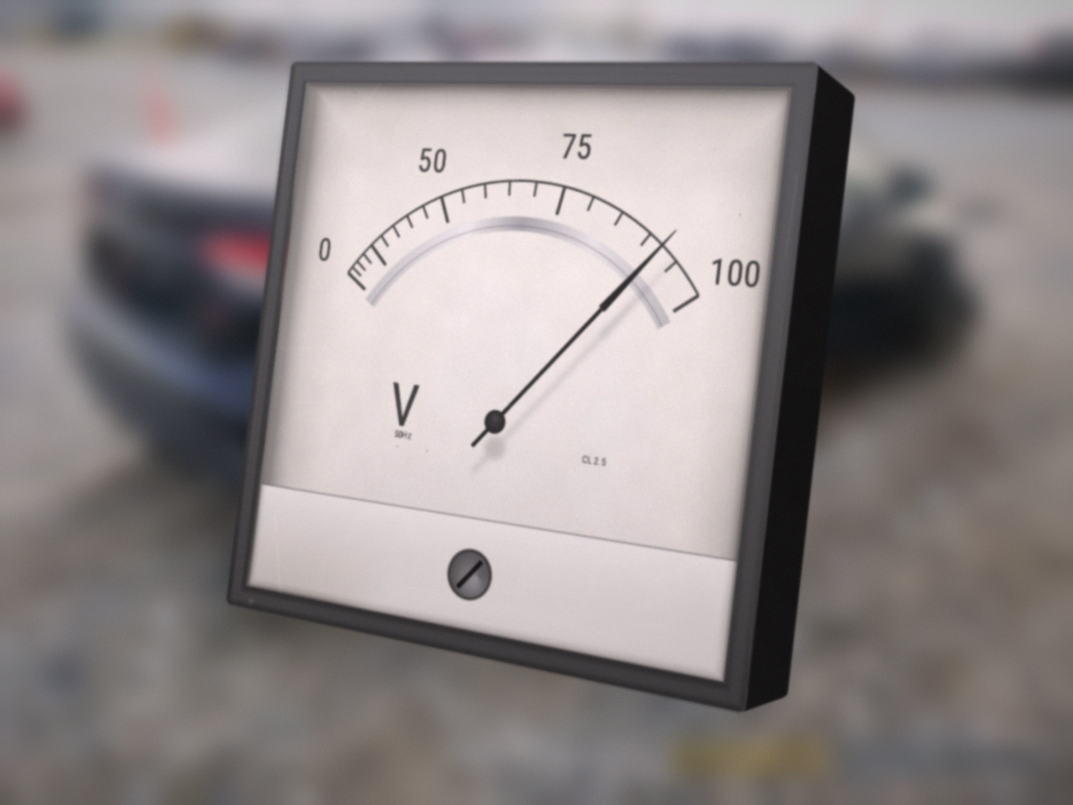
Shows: 92.5 V
